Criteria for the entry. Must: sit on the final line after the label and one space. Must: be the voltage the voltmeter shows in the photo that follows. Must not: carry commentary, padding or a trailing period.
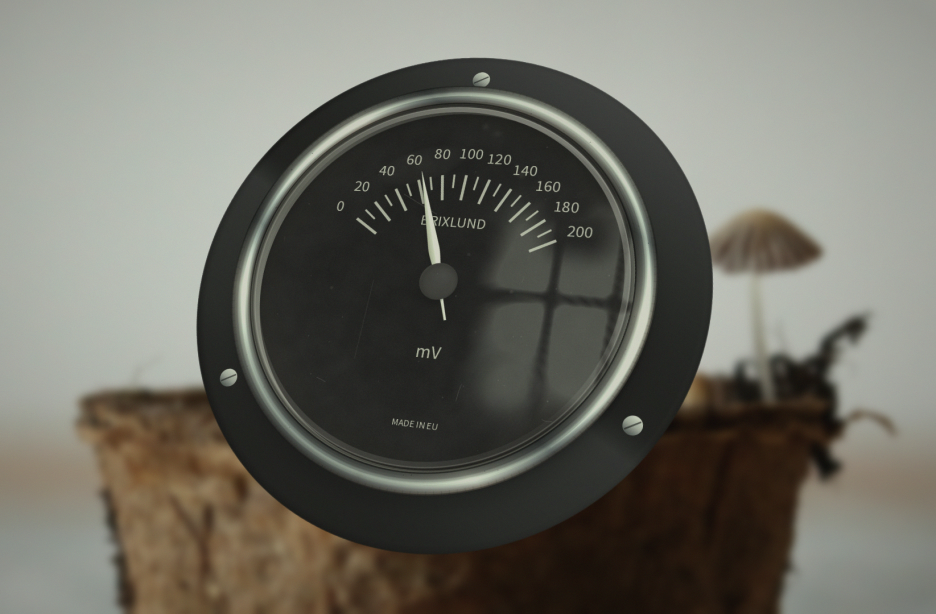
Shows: 65 mV
